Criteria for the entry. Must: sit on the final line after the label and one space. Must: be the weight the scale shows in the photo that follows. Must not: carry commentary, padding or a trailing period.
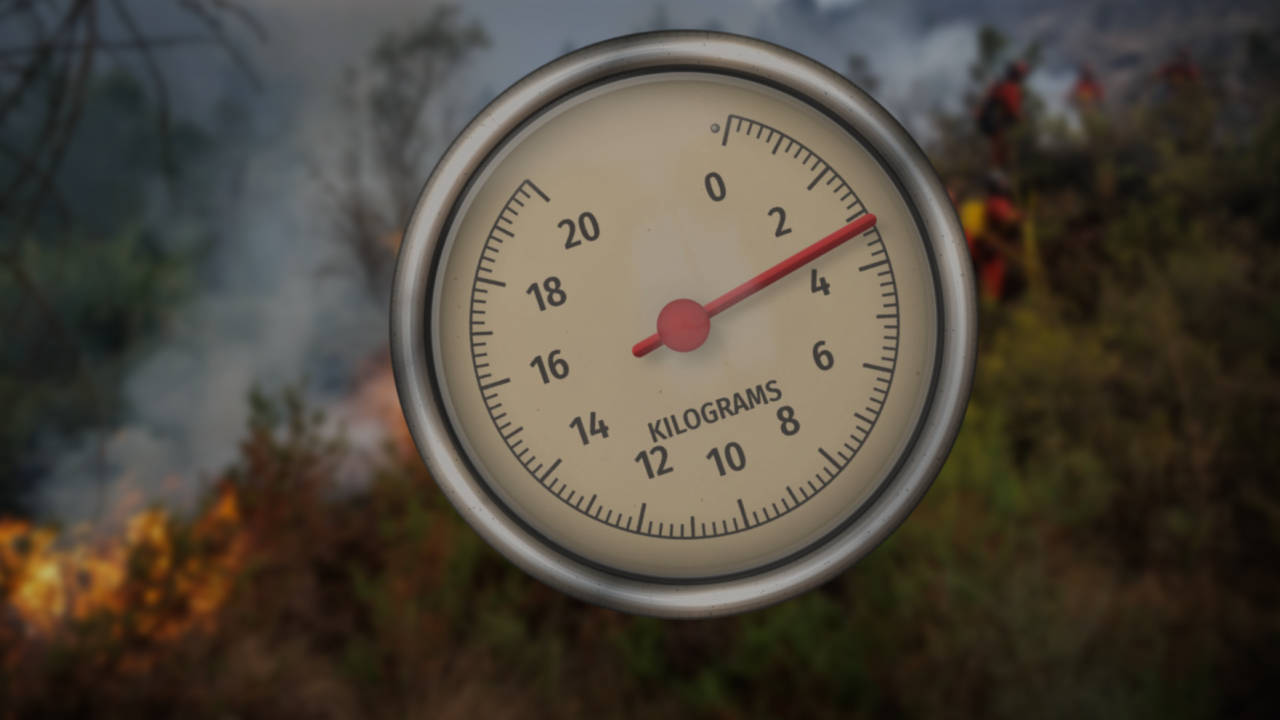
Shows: 3.2 kg
